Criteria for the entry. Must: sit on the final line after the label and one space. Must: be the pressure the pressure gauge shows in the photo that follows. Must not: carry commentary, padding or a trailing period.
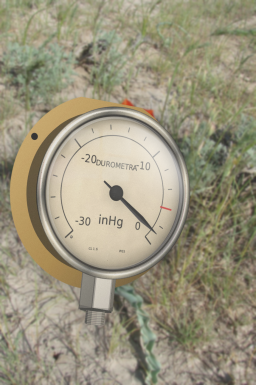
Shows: -1 inHg
